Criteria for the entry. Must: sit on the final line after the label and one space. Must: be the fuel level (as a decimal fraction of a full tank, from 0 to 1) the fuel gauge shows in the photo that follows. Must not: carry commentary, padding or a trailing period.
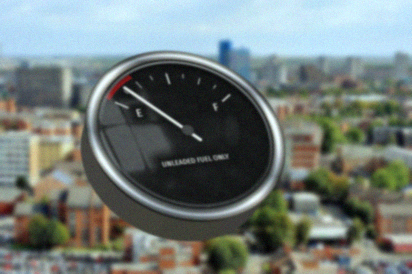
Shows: 0.125
